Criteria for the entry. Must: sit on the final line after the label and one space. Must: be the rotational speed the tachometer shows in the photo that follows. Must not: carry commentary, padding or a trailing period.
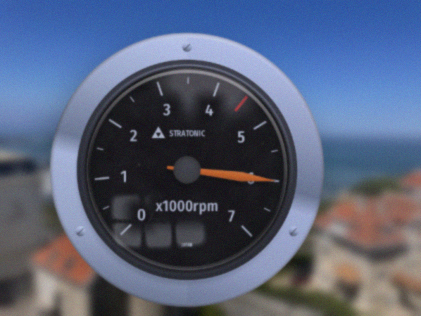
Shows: 6000 rpm
